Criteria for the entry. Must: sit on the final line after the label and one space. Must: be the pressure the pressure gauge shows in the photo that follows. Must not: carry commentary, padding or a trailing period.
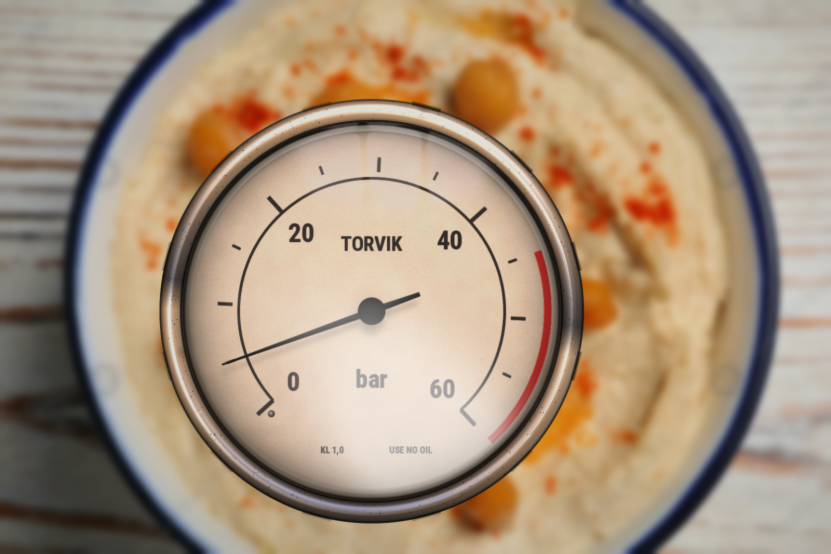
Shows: 5 bar
